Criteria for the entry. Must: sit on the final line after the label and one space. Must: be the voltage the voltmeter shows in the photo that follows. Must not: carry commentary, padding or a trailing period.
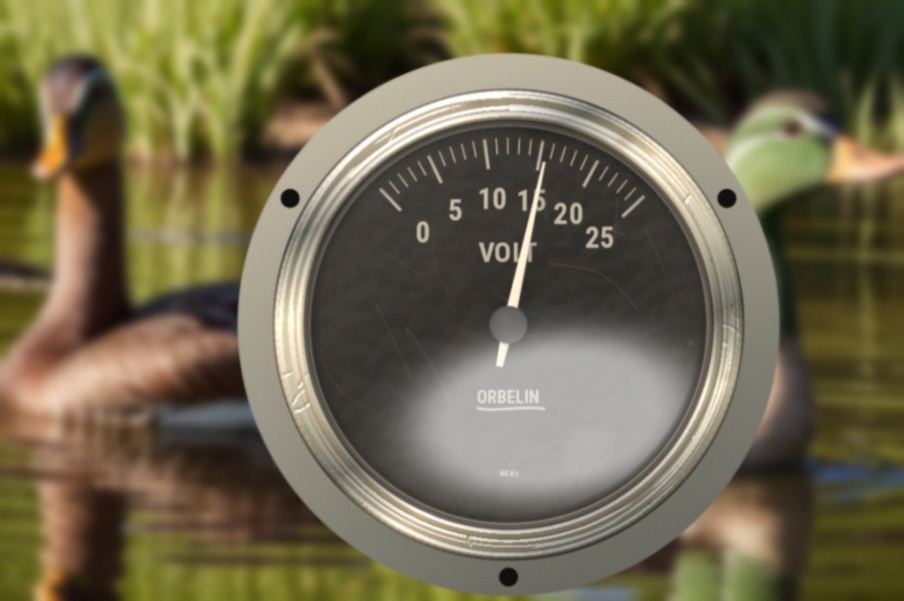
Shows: 15.5 V
